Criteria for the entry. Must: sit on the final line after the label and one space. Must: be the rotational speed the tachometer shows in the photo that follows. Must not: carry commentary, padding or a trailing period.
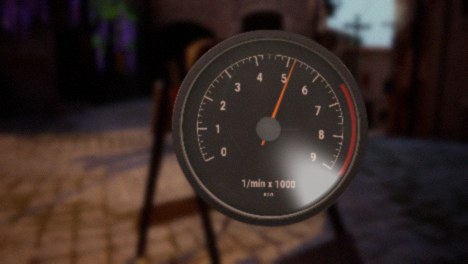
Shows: 5200 rpm
